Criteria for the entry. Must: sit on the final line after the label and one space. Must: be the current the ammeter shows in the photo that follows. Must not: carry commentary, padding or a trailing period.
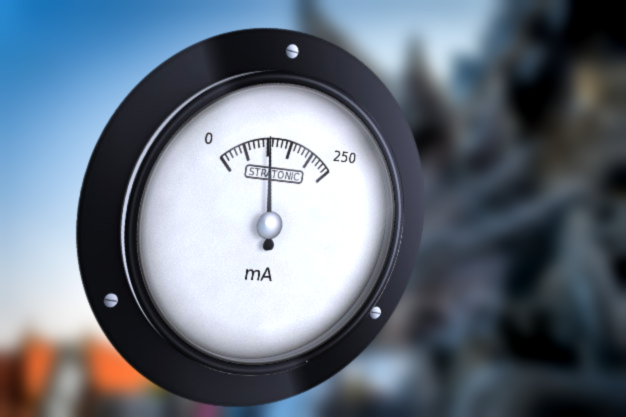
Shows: 100 mA
